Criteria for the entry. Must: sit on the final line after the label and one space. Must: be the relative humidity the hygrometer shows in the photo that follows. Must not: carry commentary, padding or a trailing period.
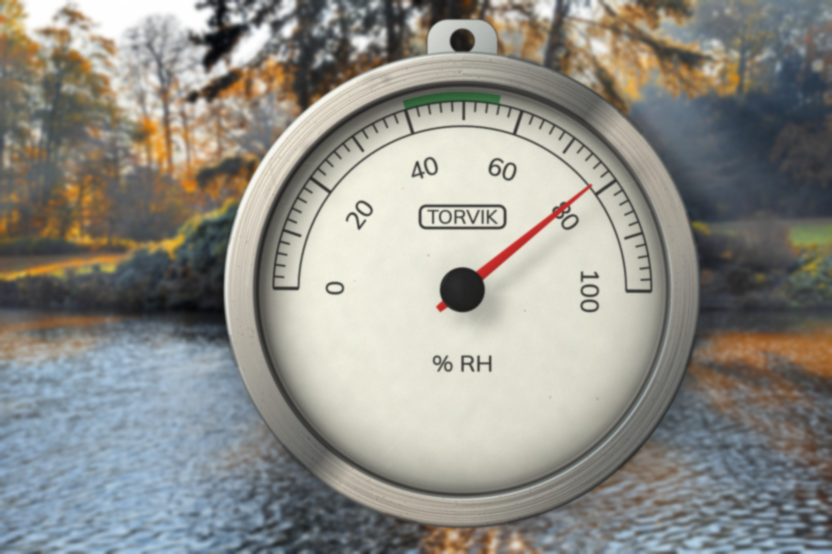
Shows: 78 %
